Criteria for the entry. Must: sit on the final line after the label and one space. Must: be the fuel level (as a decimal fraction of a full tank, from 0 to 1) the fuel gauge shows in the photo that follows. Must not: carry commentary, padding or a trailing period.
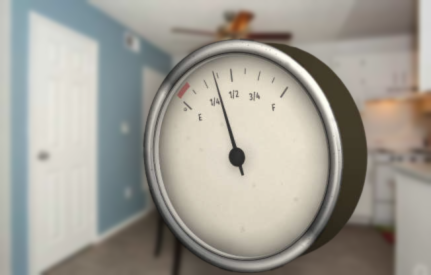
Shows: 0.375
